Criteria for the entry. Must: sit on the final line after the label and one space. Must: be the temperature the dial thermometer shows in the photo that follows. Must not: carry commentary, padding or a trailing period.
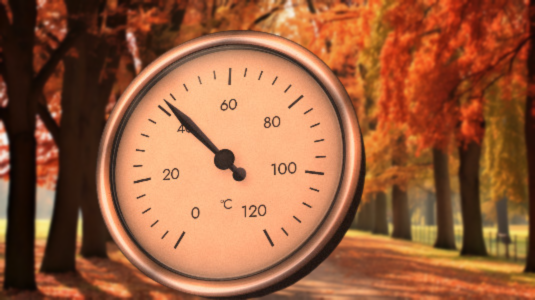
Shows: 42 °C
